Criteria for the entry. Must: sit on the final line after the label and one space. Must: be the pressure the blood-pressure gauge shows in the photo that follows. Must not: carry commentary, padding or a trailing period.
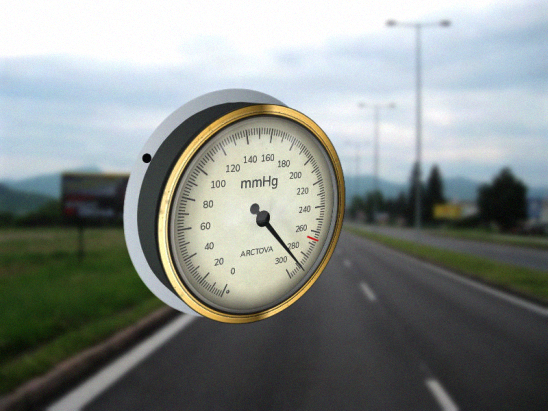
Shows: 290 mmHg
